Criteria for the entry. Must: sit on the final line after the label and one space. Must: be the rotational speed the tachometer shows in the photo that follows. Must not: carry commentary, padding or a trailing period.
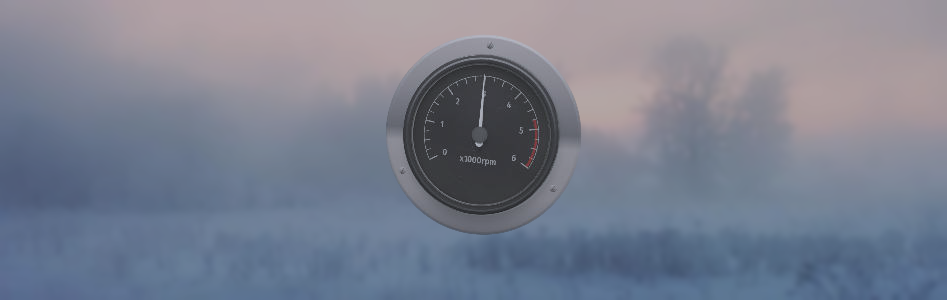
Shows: 3000 rpm
